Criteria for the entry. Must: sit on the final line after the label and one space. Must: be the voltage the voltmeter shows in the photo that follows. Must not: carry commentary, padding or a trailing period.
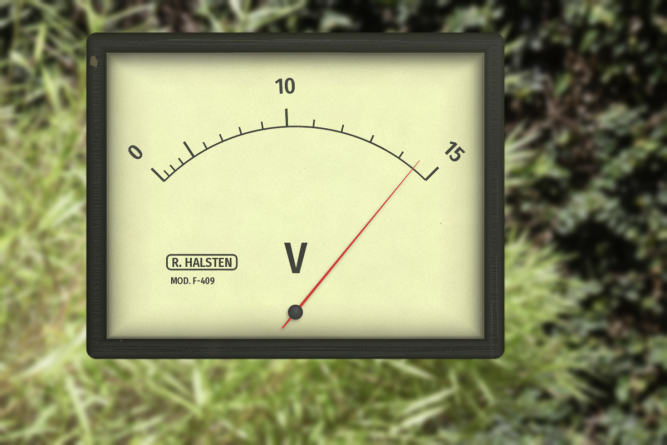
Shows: 14.5 V
